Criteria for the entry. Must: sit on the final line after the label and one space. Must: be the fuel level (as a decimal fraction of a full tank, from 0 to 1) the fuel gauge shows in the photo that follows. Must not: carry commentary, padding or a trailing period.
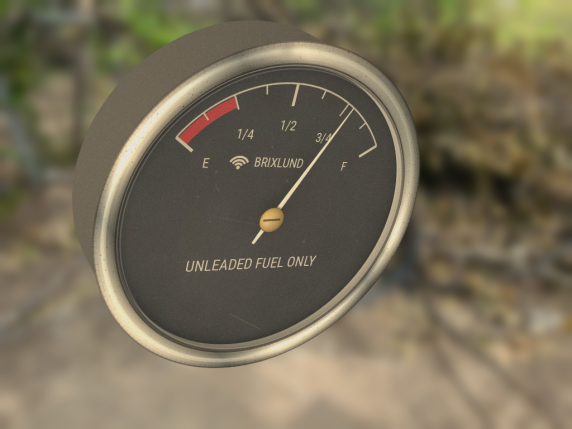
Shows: 0.75
